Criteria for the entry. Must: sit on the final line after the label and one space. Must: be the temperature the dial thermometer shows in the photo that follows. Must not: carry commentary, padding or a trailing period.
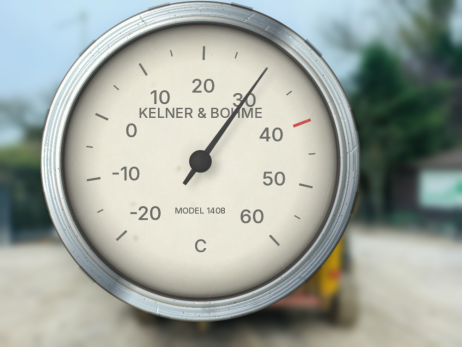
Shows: 30 °C
